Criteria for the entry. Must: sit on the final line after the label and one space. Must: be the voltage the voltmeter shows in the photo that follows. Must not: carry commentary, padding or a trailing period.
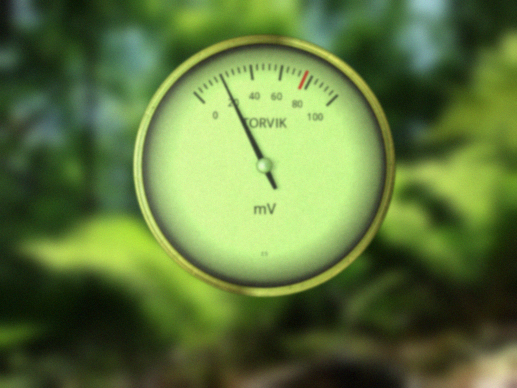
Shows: 20 mV
